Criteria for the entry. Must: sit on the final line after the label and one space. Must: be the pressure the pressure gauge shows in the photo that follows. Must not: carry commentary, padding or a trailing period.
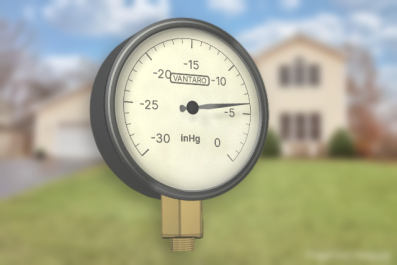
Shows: -6 inHg
